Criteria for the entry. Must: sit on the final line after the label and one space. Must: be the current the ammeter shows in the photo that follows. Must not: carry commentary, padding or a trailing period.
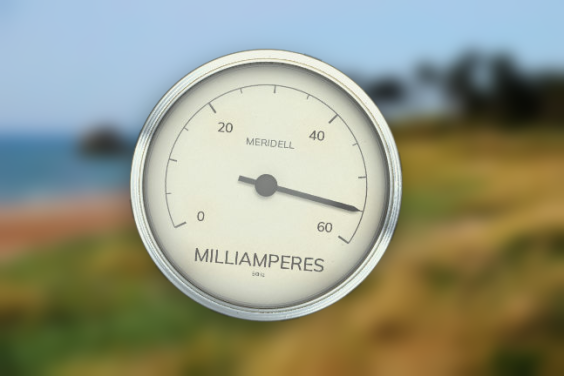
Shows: 55 mA
